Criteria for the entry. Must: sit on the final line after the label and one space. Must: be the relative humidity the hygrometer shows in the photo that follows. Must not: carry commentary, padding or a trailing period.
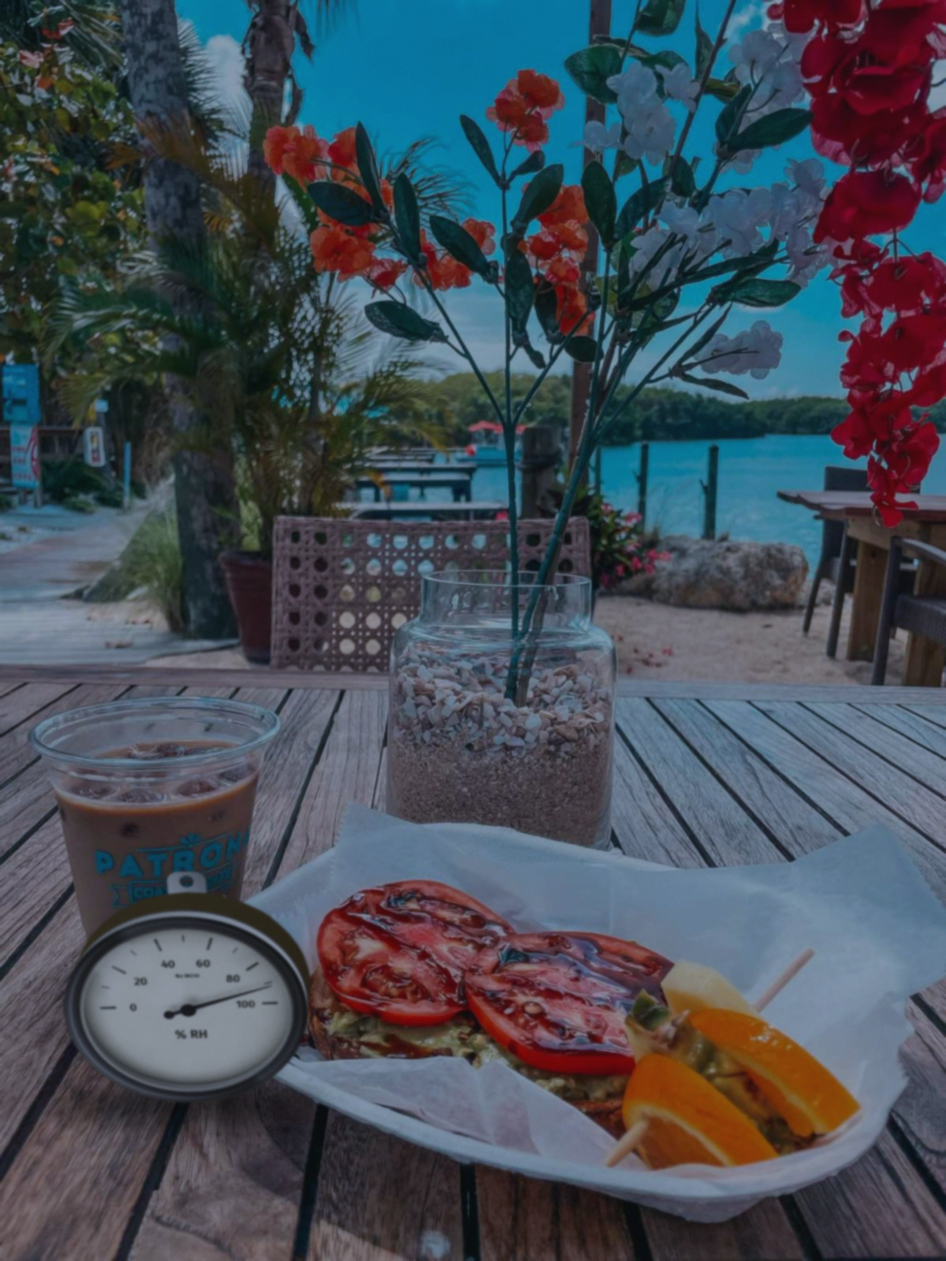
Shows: 90 %
